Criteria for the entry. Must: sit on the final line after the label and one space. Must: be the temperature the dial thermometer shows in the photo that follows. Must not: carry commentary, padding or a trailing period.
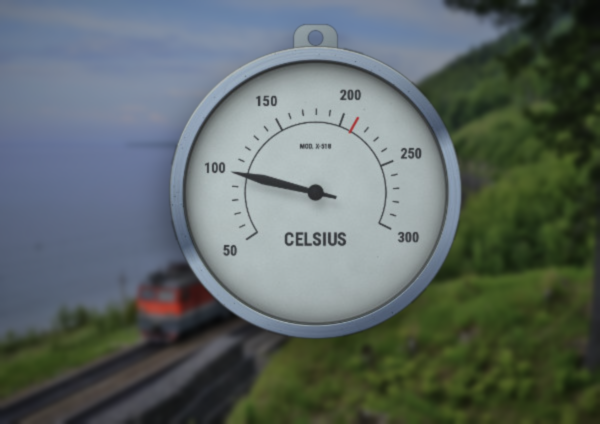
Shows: 100 °C
